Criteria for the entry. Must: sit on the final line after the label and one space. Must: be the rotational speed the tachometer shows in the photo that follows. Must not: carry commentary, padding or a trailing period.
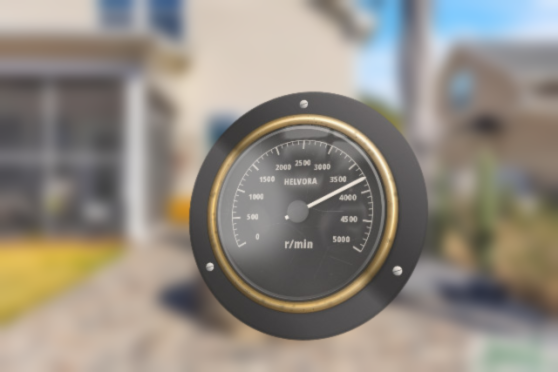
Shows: 3800 rpm
